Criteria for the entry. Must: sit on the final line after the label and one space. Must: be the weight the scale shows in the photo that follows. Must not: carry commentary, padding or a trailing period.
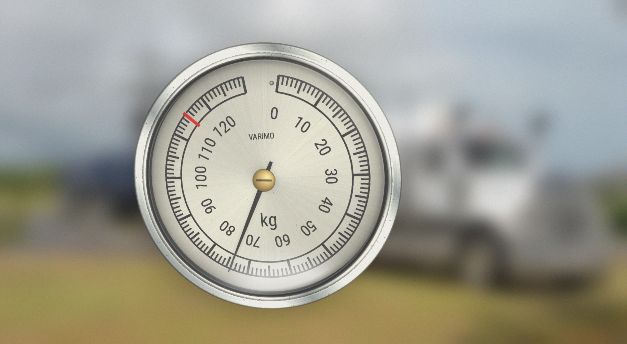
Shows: 74 kg
